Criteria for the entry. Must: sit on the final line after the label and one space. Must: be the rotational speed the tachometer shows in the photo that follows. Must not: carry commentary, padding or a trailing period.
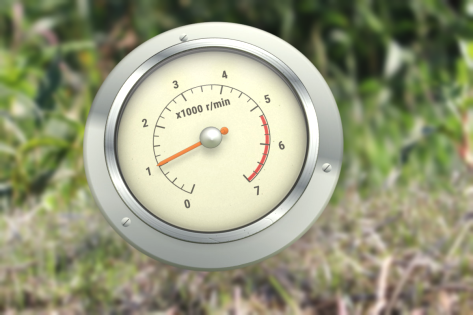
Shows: 1000 rpm
